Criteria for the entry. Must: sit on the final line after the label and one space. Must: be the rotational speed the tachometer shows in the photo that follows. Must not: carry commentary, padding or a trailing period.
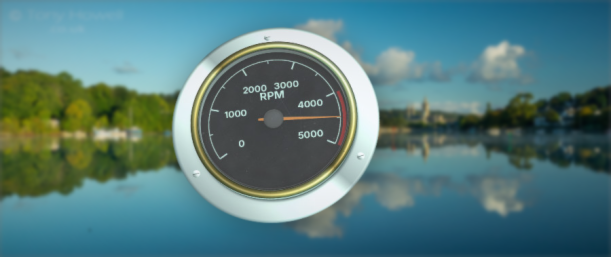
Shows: 4500 rpm
